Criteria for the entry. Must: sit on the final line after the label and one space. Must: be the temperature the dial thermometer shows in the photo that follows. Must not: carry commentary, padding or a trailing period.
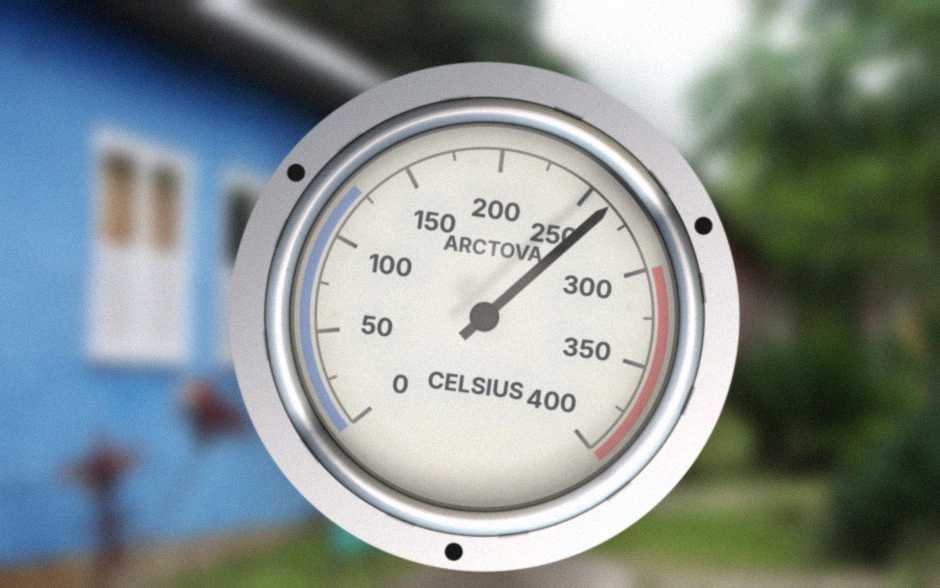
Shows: 262.5 °C
